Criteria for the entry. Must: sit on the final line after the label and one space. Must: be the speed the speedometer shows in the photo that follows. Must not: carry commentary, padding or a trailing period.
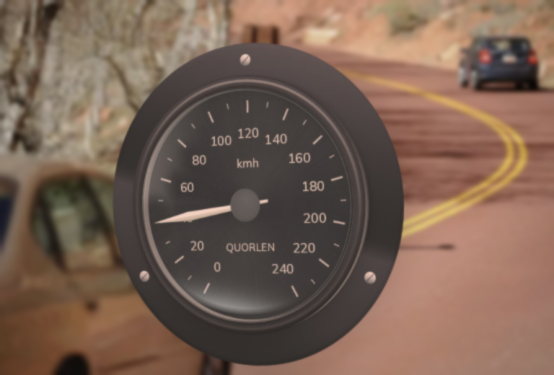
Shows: 40 km/h
